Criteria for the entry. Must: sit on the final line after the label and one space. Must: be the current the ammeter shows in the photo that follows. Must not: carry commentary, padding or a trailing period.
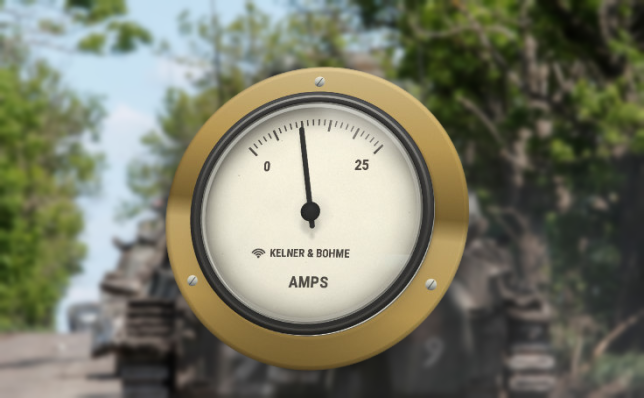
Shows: 10 A
